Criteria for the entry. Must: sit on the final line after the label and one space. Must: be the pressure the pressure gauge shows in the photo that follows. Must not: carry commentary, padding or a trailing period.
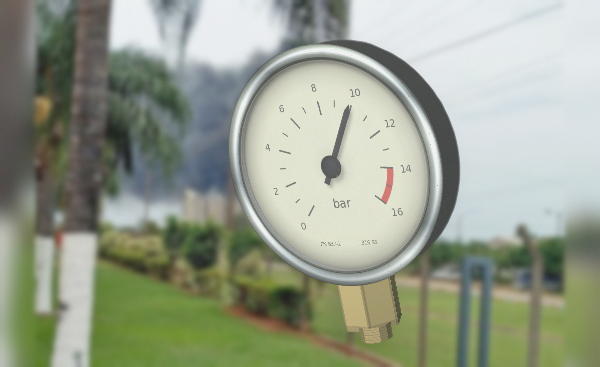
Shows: 10 bar
